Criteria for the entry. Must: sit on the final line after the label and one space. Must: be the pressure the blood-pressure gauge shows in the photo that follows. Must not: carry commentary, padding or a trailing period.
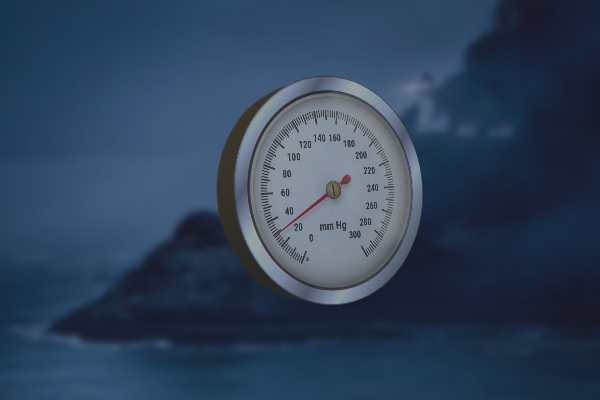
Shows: 30 mmHg
